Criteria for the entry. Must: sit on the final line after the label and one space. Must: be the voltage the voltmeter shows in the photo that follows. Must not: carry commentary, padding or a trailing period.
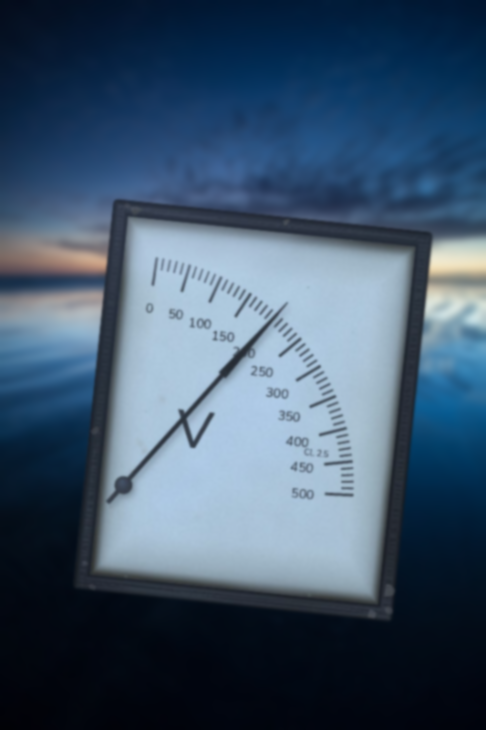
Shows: 200 V
